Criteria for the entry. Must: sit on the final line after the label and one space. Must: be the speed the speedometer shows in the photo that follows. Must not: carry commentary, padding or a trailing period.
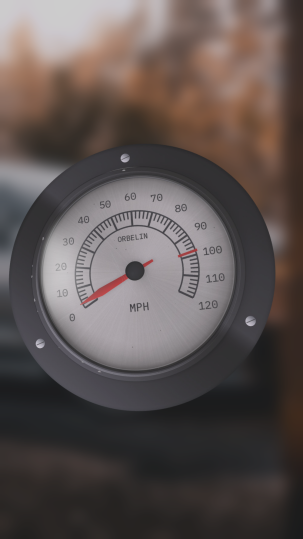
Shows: 2 mph
